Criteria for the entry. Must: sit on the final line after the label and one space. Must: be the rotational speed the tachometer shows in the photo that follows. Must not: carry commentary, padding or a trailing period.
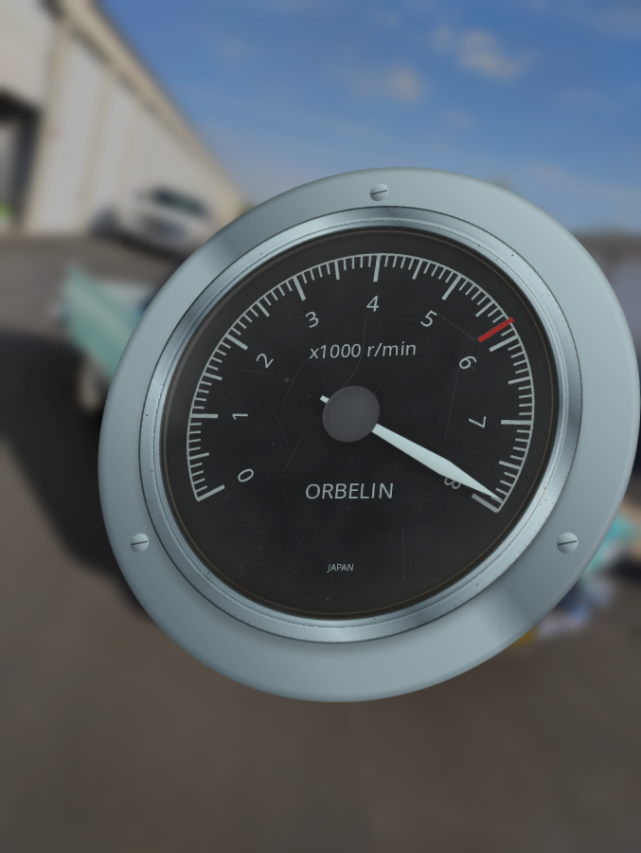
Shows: 7900 rpm
